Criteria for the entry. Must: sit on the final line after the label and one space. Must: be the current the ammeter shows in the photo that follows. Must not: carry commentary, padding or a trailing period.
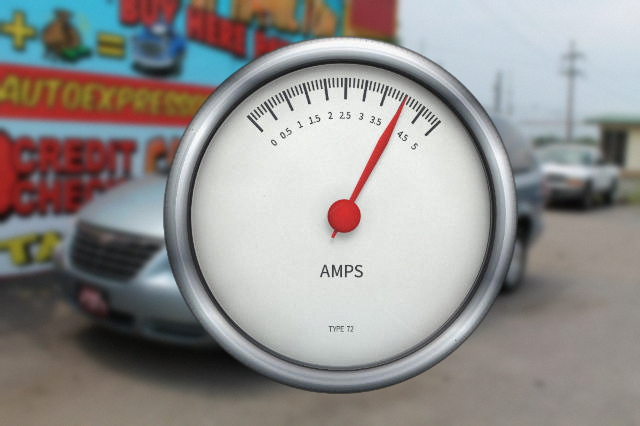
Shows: 4 A
